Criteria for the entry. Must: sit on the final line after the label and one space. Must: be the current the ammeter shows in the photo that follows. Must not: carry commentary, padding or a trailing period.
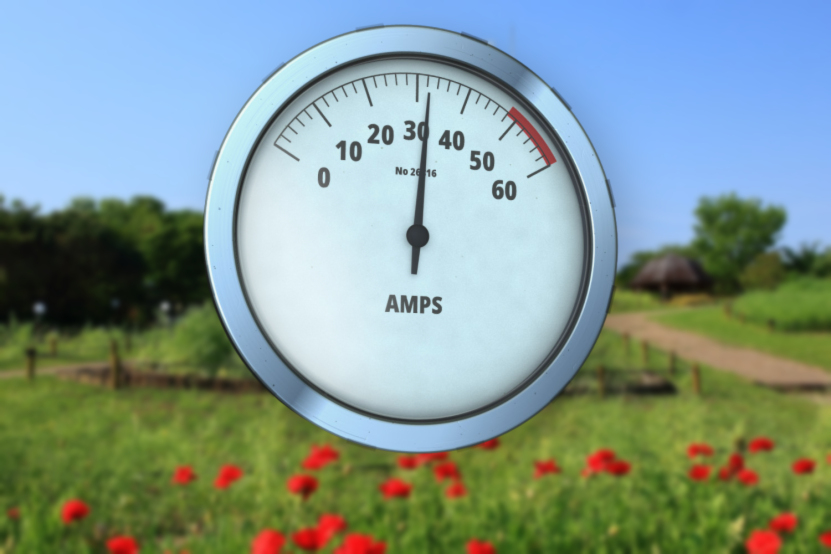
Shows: 32 A
